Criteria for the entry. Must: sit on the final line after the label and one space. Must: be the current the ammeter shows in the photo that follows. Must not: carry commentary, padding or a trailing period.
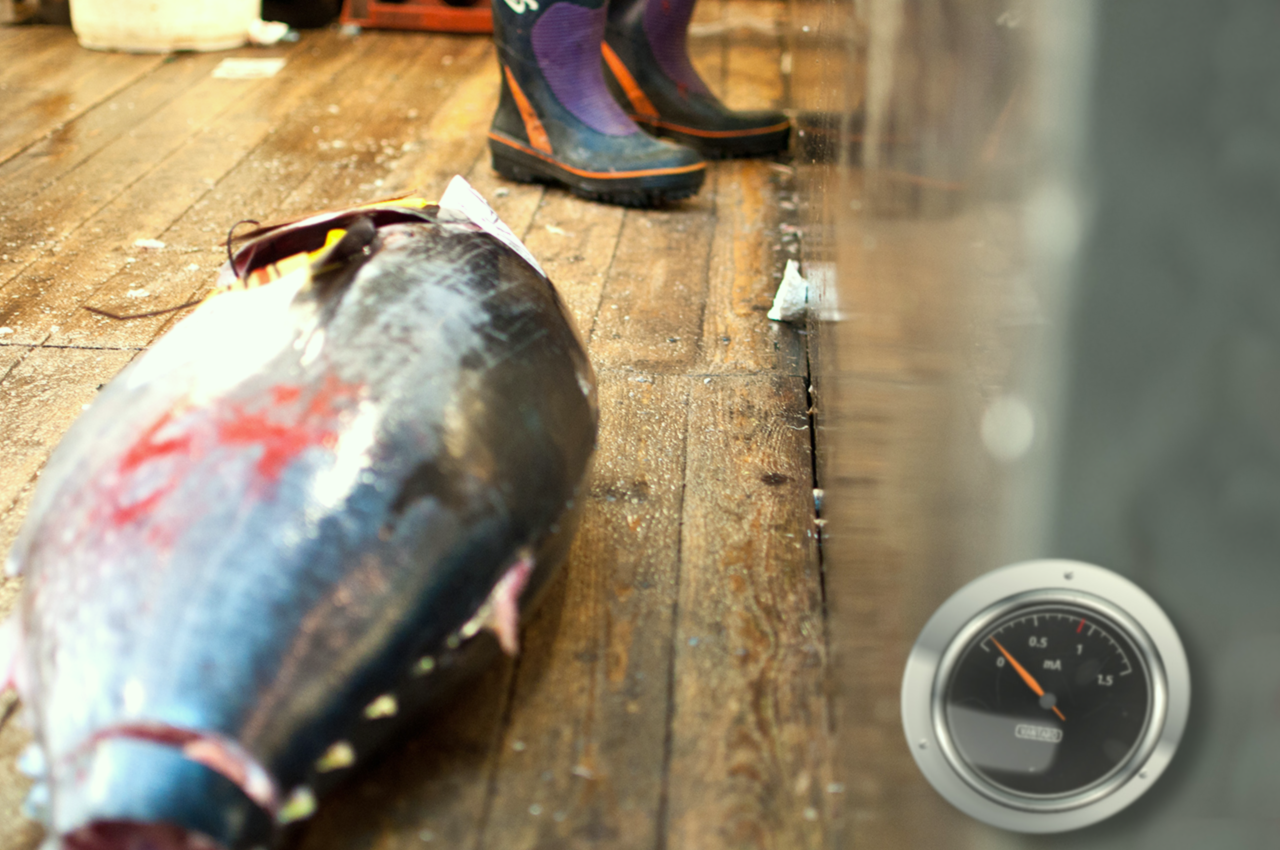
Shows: 0.1 mA
